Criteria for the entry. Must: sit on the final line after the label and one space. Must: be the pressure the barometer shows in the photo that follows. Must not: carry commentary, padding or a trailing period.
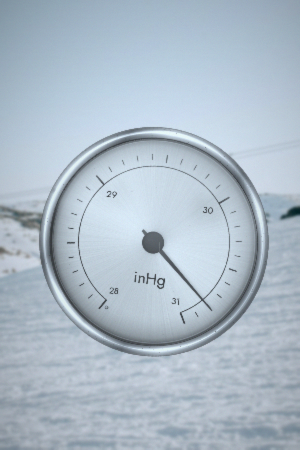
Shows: 30.8 inHg
